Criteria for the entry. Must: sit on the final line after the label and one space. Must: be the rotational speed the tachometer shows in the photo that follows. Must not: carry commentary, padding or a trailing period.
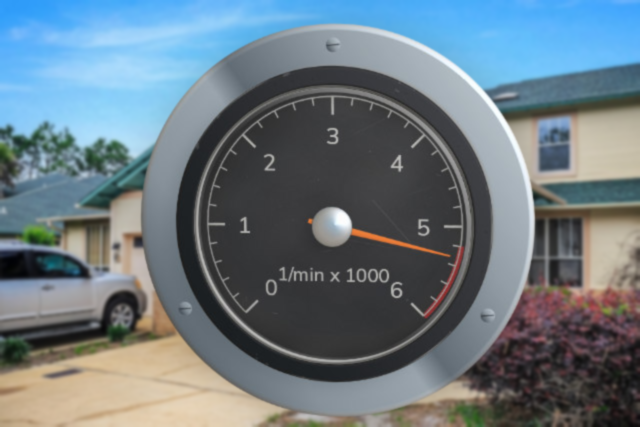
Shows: 5300 rpm
